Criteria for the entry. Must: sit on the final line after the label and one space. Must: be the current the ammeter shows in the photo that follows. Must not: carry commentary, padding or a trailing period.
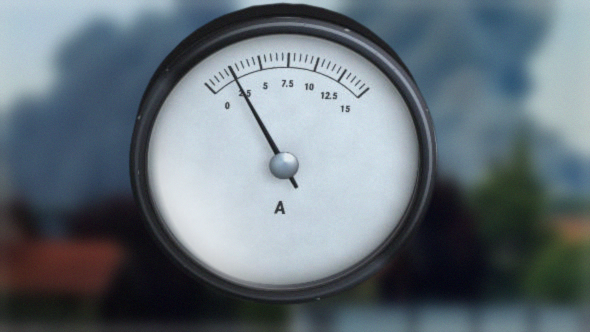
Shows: 2.5 A
